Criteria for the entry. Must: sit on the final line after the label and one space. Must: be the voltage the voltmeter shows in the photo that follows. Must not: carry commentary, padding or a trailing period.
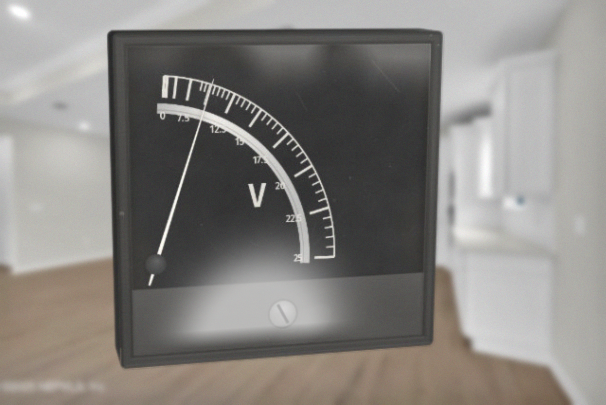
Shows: 10 V
